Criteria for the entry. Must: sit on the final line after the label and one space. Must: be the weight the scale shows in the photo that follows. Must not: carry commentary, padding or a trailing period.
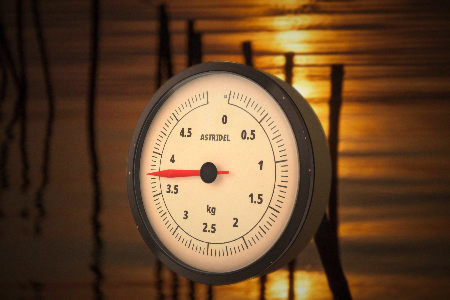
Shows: 3.75 kg
